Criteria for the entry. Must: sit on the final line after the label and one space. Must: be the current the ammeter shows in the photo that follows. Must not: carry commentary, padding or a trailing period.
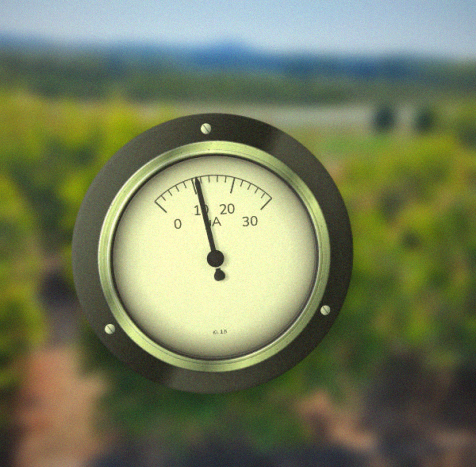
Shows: 11 µA
